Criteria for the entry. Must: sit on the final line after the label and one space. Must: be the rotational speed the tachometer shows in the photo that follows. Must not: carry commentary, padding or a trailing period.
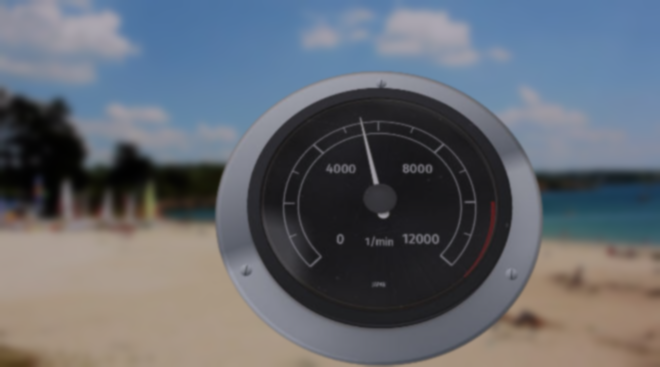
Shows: 5500 rpm
